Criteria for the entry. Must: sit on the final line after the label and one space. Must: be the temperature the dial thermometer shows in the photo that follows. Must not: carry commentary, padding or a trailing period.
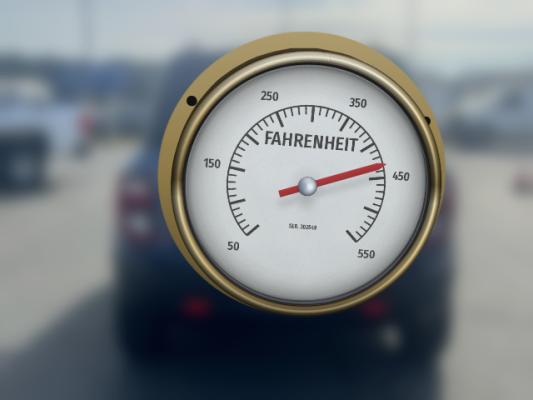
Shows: 430 °F
